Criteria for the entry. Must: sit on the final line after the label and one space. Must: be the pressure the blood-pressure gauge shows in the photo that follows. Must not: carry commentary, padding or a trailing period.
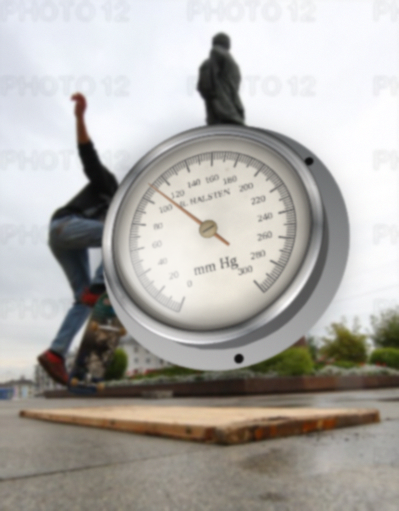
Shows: 110 mmHg
